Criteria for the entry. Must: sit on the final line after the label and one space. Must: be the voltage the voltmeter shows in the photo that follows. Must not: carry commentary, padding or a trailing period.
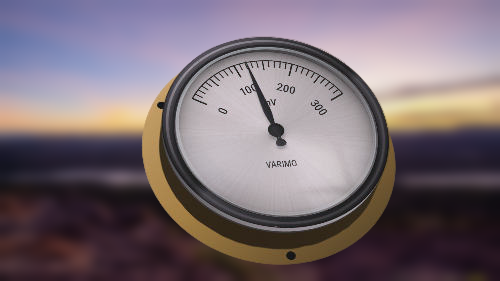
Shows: 120 mV
